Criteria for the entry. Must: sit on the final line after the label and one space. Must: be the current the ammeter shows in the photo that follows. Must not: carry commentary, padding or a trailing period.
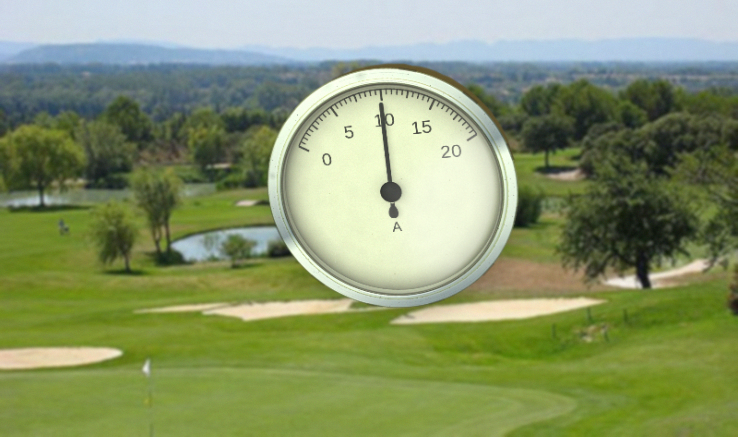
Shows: 10 A
